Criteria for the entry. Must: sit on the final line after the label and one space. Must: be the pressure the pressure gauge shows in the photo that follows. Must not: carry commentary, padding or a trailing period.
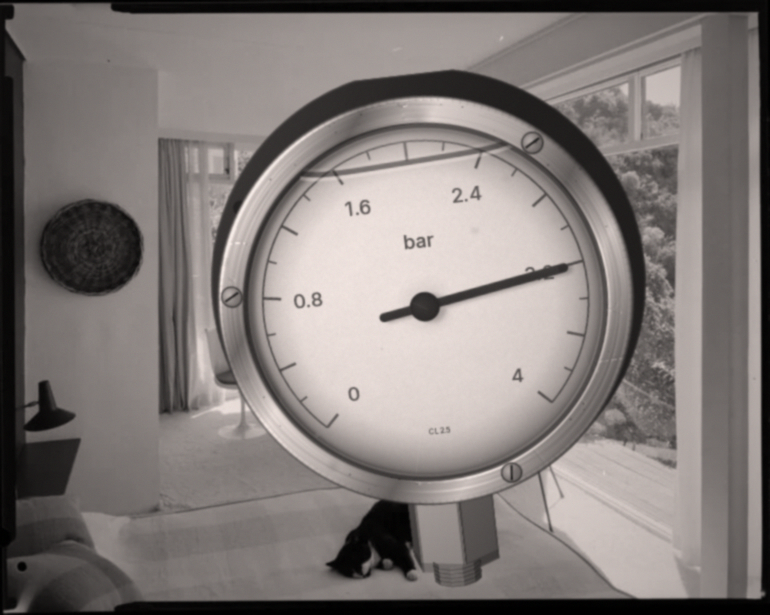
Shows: 3.2 bar
